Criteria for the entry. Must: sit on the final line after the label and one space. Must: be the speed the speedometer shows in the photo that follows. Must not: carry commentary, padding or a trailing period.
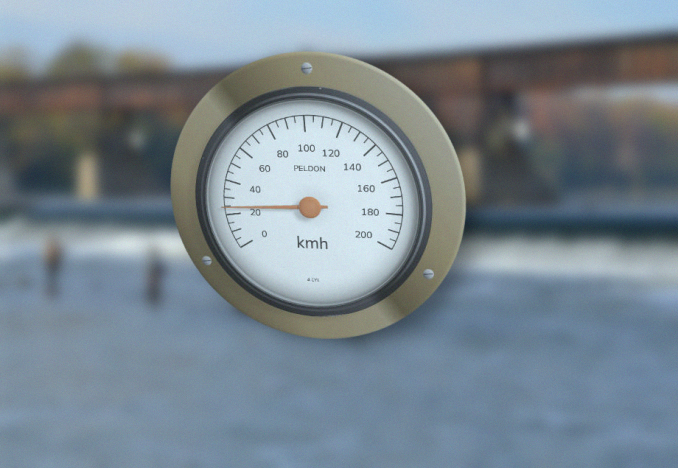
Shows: 25 km/h
